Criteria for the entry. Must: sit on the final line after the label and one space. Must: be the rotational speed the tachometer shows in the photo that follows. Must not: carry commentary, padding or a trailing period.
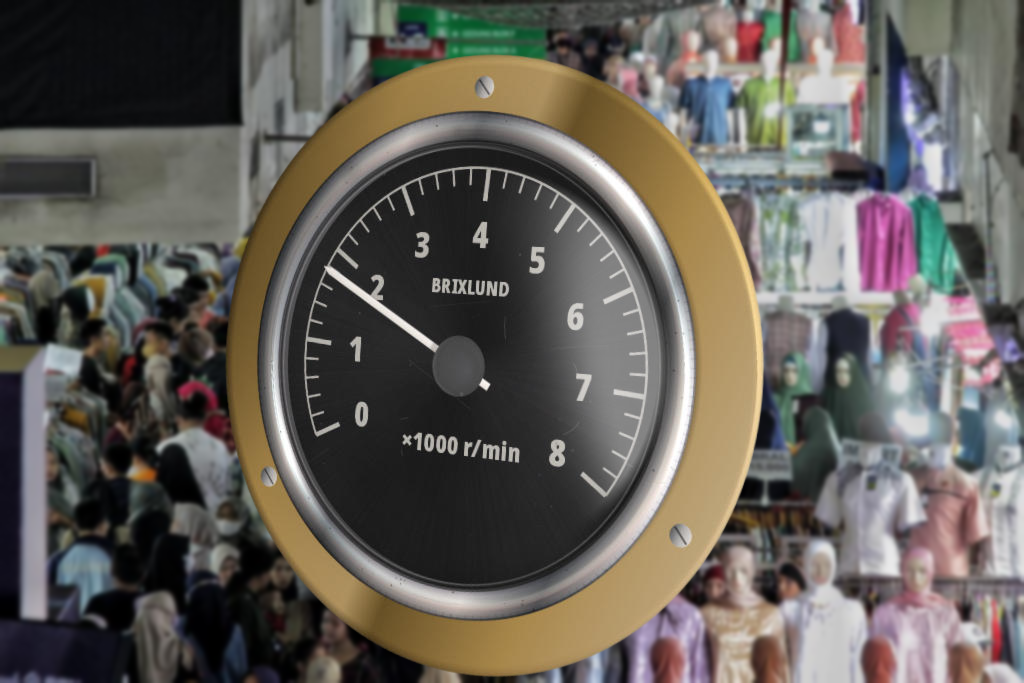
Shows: 1800 rpm
